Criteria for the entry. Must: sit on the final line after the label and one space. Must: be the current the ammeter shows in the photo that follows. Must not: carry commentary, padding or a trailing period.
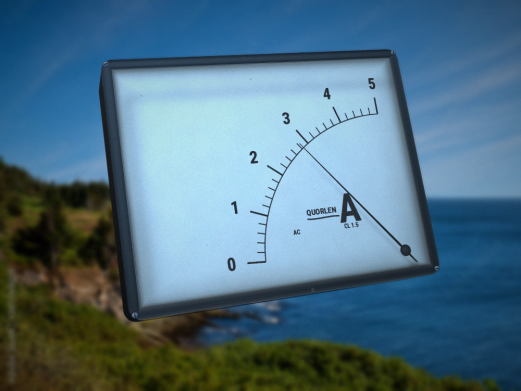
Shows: 2.8 A
